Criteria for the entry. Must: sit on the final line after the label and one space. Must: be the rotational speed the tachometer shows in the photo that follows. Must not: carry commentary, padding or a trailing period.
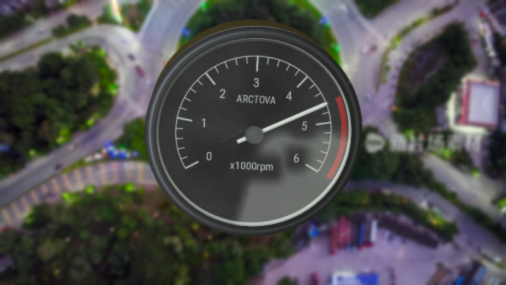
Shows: 4600 rpm
